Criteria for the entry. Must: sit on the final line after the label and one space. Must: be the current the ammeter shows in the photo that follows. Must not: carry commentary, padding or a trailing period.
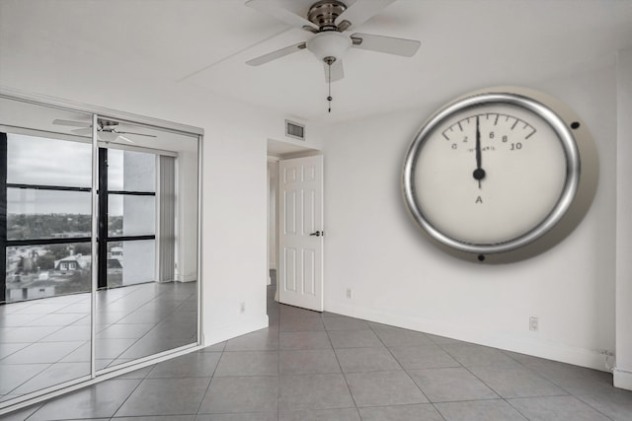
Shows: 4 A
